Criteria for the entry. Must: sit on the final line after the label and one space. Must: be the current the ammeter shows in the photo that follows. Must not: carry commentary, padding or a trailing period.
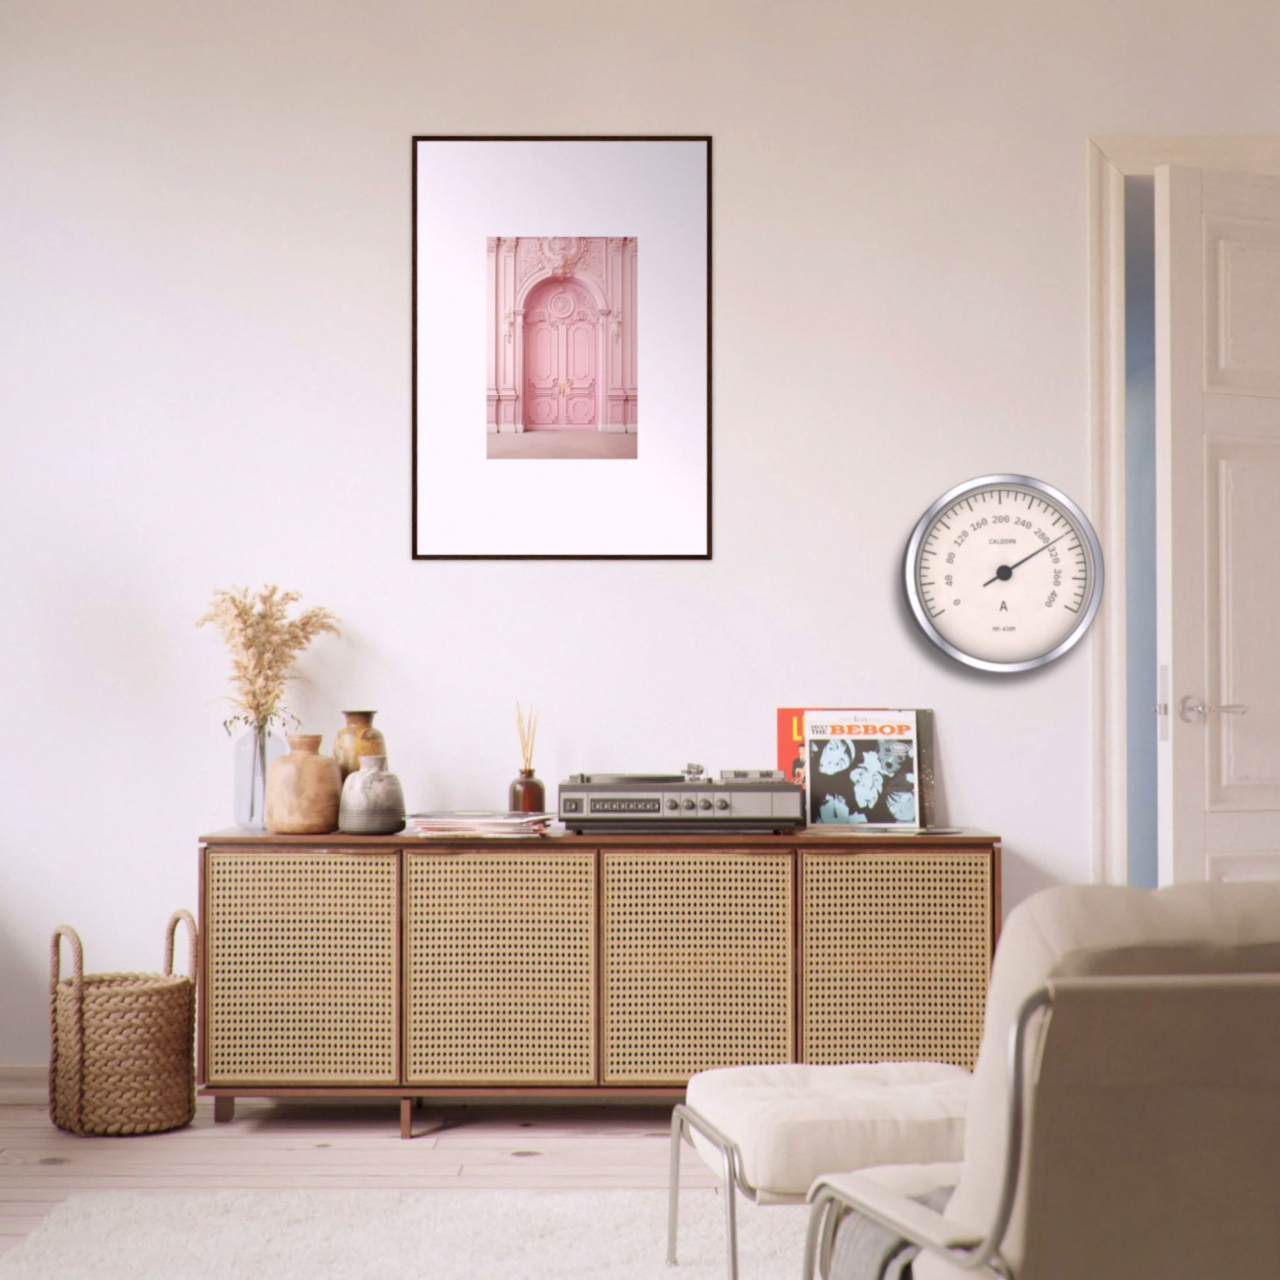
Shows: 300 A
